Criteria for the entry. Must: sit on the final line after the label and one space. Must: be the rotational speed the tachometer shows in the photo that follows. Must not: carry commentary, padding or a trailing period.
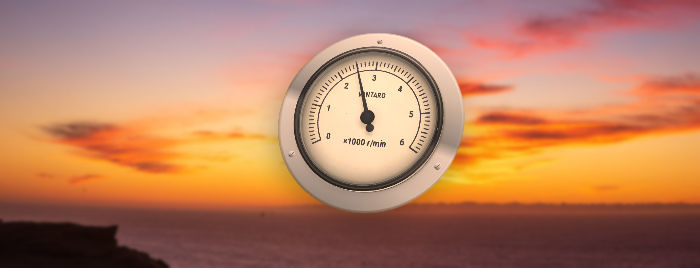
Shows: 2500 rpm
